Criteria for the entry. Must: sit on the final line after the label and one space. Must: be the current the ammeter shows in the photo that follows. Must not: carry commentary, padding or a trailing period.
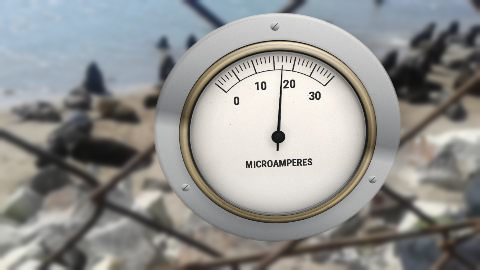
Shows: 17 µA
